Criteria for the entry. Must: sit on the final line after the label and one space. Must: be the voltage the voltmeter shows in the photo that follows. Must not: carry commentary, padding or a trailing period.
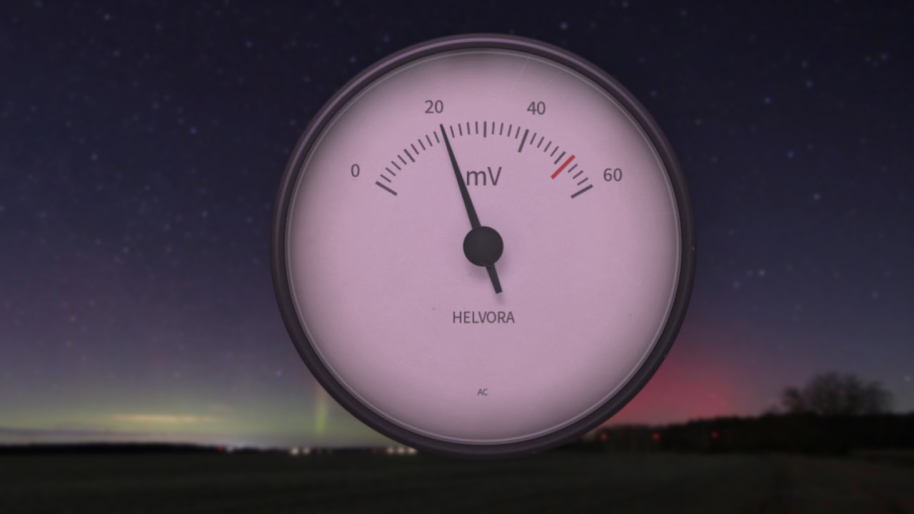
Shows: 20 mV
